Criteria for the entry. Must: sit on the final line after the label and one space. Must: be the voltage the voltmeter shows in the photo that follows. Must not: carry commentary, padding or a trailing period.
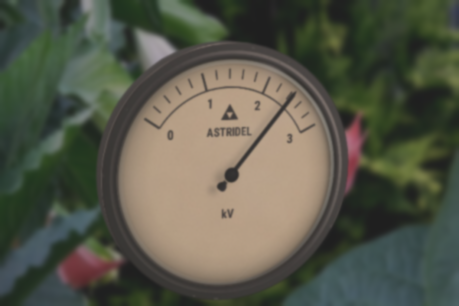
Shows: 2.4 kV
